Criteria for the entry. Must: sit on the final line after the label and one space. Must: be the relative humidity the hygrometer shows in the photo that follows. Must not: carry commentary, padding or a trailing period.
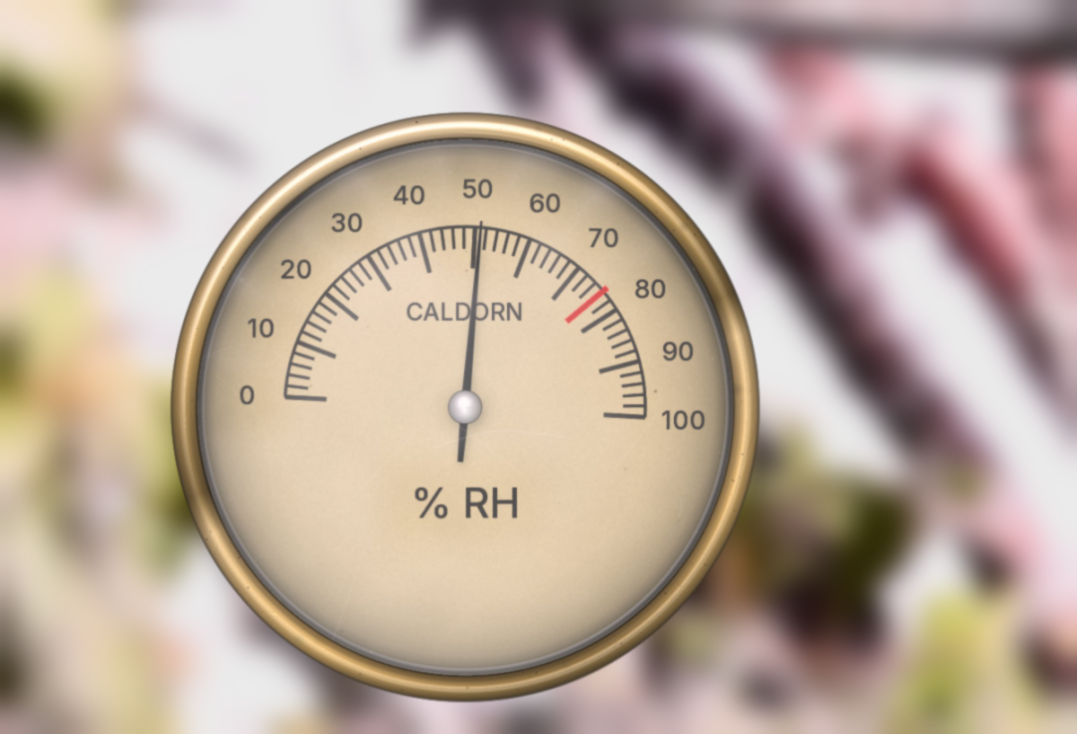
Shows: 51 %
